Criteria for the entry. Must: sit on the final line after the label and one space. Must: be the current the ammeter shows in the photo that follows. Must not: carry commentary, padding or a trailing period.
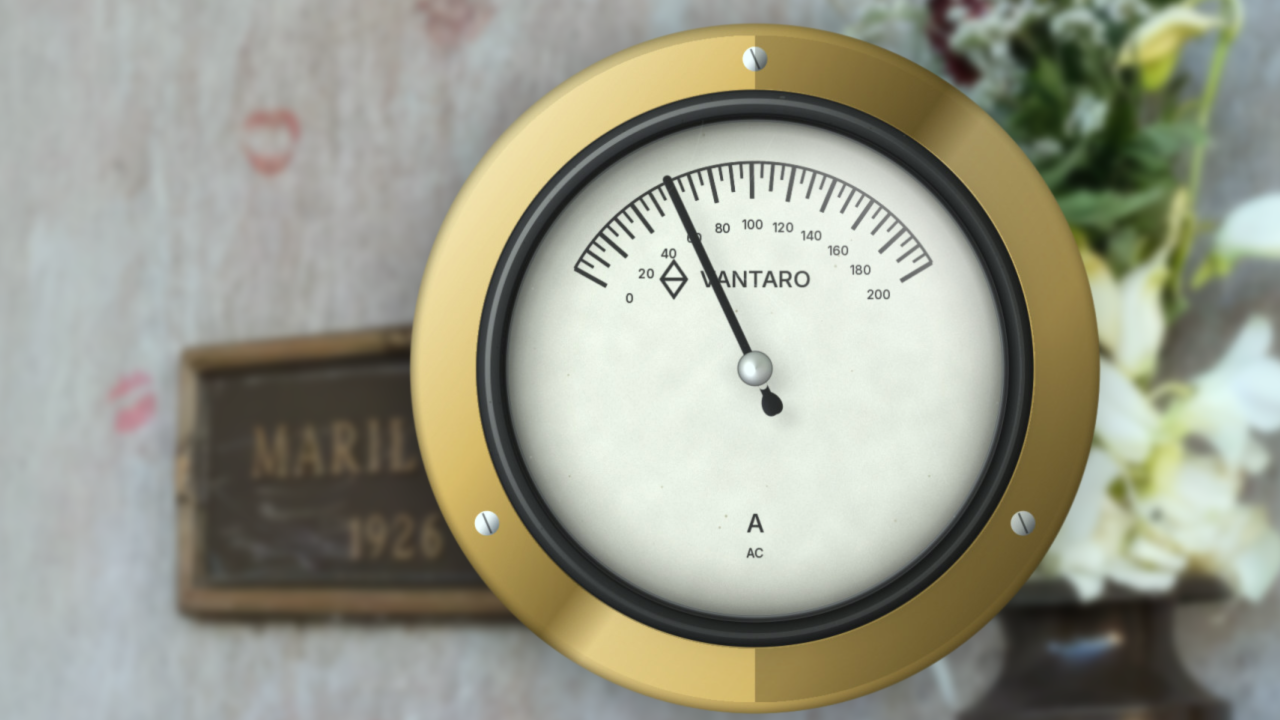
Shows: 60 A
